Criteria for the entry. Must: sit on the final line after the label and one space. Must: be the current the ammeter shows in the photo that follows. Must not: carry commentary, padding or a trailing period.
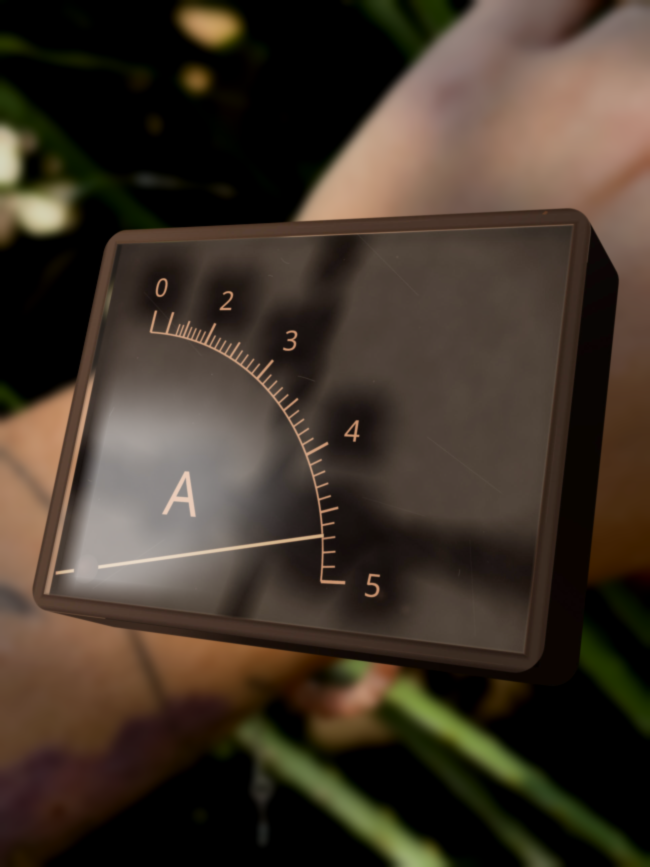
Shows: 4.7 A
